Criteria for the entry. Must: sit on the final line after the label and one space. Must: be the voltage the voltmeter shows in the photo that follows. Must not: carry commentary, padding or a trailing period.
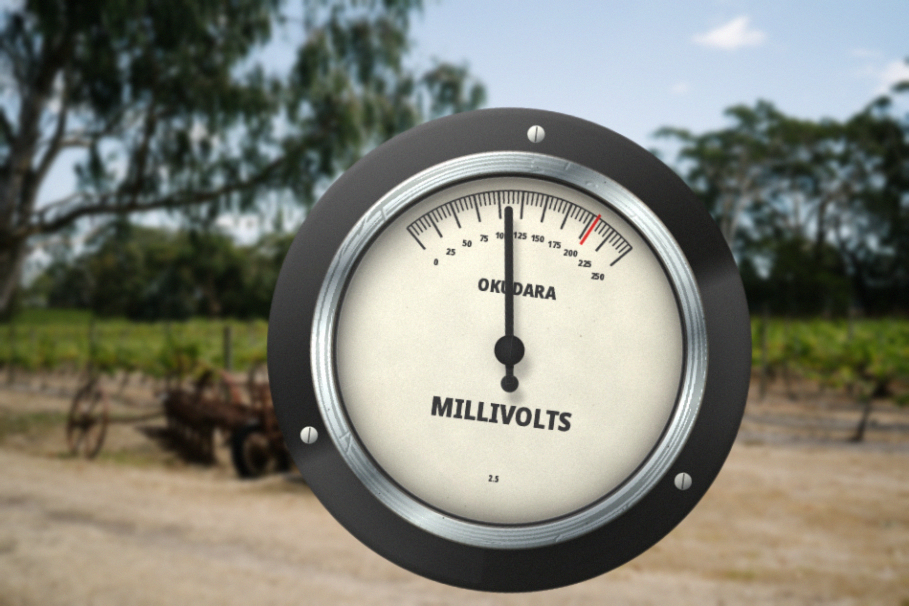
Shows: 110 mV
